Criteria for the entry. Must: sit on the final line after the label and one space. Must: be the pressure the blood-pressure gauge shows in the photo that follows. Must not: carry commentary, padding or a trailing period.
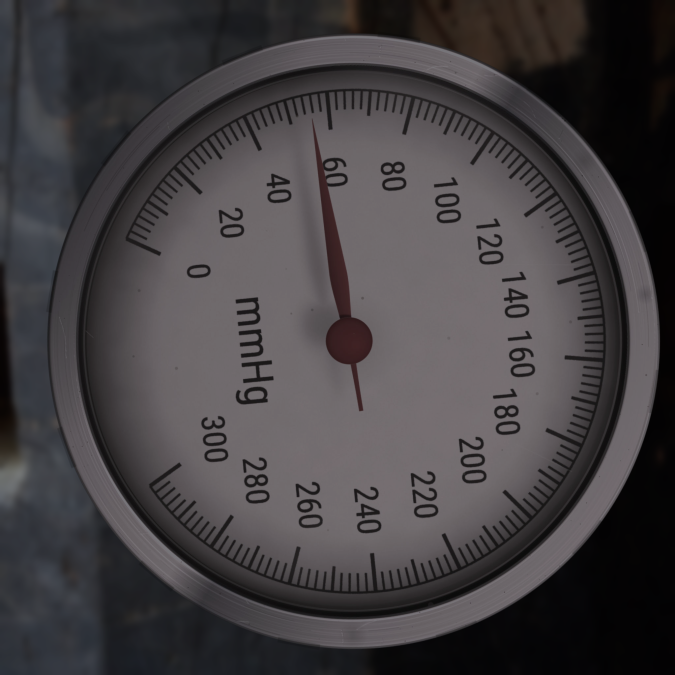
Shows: 56 mmHg
